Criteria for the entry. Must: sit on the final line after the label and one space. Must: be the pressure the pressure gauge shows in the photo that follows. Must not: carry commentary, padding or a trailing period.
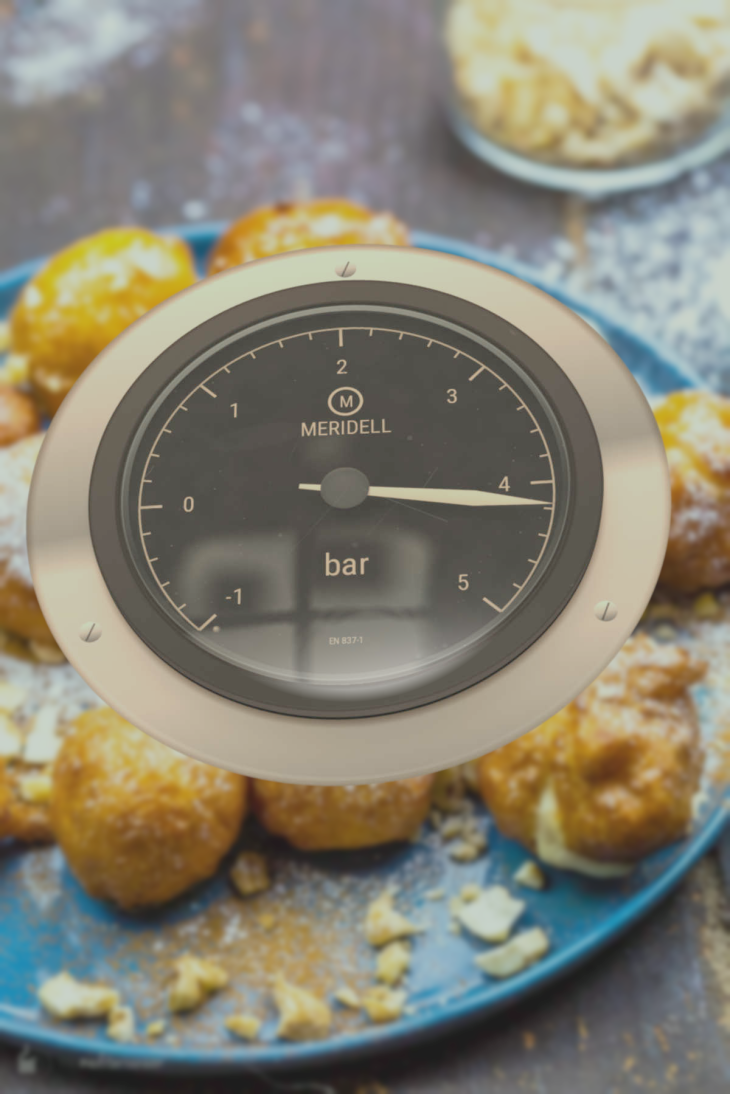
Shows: 4.2 bar
